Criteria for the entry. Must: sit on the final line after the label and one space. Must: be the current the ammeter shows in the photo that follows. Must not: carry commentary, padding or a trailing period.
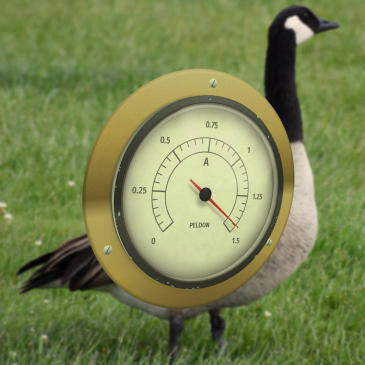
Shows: 1.45 A
